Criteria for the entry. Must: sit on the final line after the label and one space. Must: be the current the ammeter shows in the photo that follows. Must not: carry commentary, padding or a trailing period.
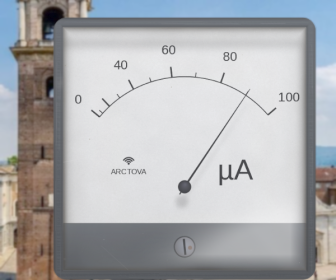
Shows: 90 µA
